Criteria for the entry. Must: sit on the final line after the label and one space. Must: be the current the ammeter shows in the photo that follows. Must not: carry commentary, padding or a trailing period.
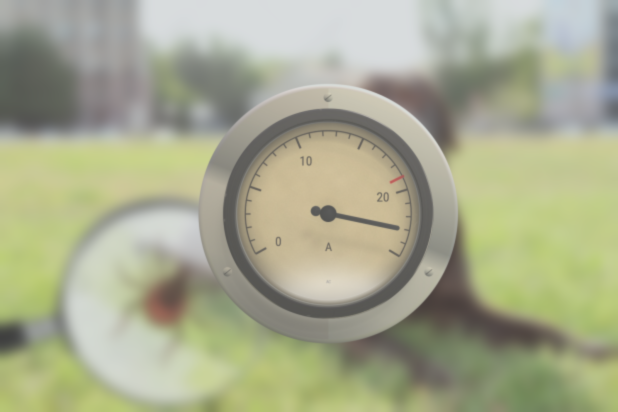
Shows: 23 A
